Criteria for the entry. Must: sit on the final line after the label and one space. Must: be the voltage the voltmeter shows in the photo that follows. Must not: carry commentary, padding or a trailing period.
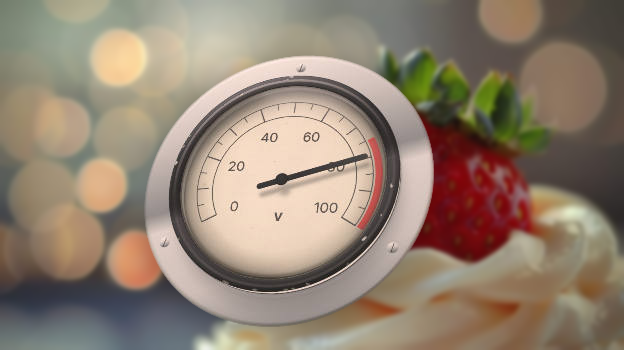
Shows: 80 V
